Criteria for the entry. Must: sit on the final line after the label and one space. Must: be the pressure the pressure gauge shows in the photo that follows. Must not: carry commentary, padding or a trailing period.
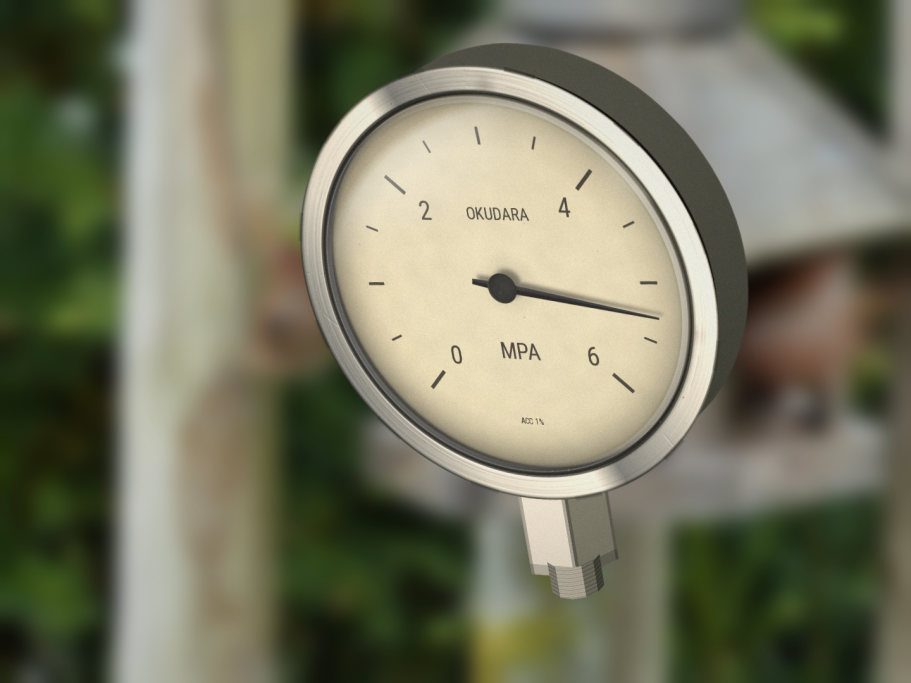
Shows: 5.25 MPa
